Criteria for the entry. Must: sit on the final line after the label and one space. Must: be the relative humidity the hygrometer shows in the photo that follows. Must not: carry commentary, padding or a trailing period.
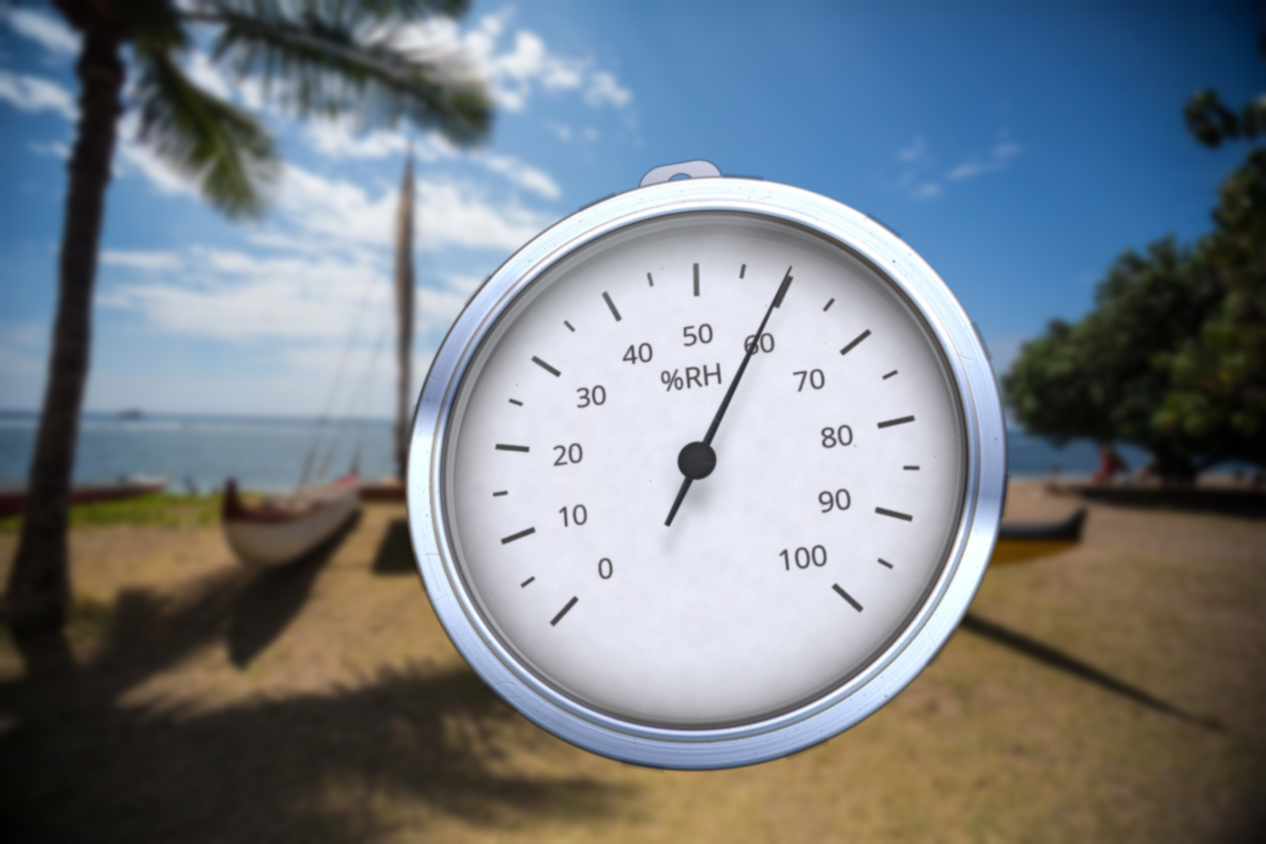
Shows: 60 %
